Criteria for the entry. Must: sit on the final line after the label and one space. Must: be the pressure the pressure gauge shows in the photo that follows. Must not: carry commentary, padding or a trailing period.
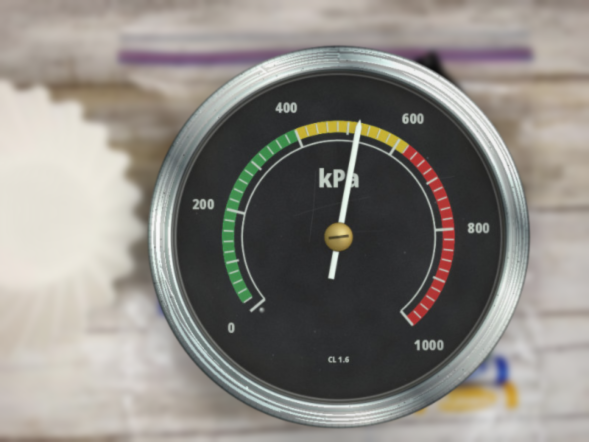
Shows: 520 kPa
